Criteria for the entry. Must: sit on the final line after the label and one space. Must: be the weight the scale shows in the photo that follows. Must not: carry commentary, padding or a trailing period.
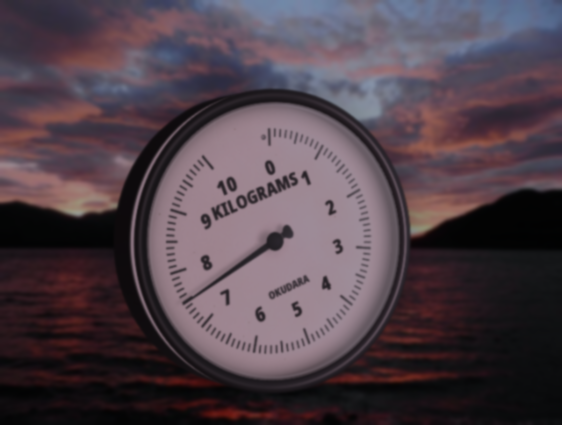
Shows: 7.5 kg
